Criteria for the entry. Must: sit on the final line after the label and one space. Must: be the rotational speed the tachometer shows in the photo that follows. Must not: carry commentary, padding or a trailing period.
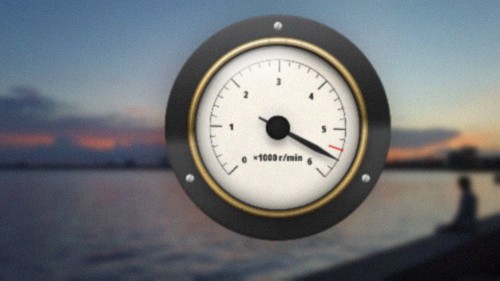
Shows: 5600 rpm
